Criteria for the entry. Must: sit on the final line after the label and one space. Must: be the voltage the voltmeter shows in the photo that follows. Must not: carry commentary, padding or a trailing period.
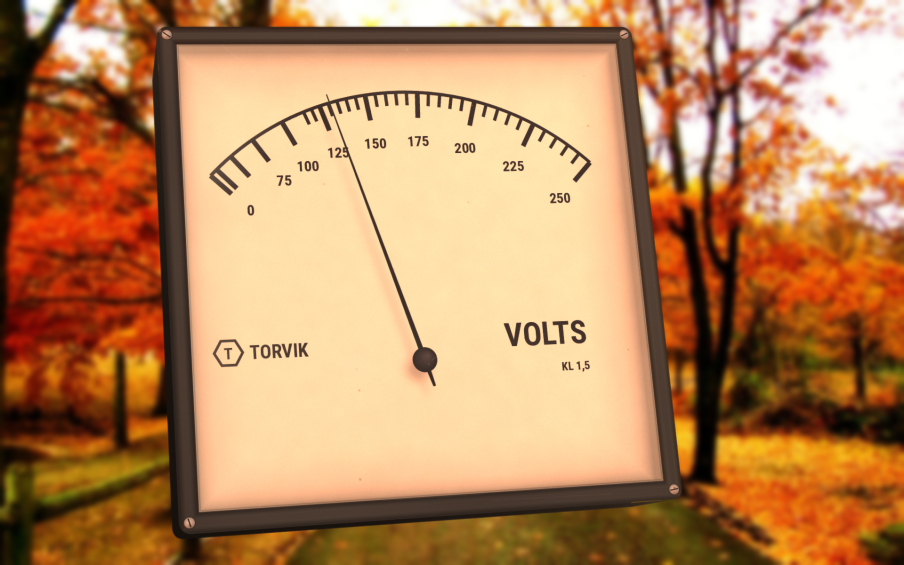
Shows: 130 V
